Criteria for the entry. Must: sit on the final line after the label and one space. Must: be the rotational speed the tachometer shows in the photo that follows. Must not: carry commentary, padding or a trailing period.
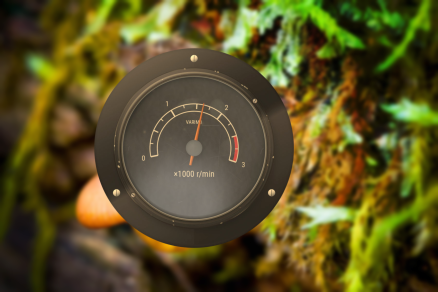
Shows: 1625 rpm
